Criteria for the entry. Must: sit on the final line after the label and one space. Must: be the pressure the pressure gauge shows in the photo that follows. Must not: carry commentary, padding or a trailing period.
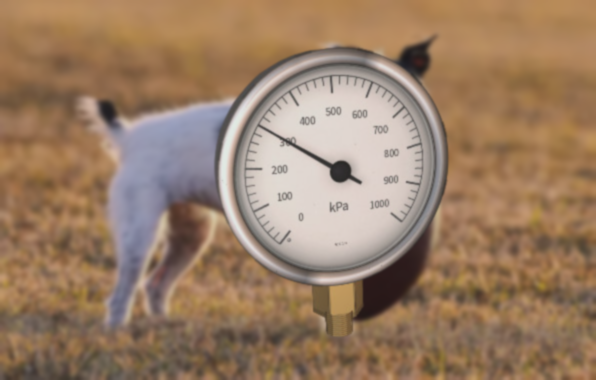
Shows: 300 kPa
